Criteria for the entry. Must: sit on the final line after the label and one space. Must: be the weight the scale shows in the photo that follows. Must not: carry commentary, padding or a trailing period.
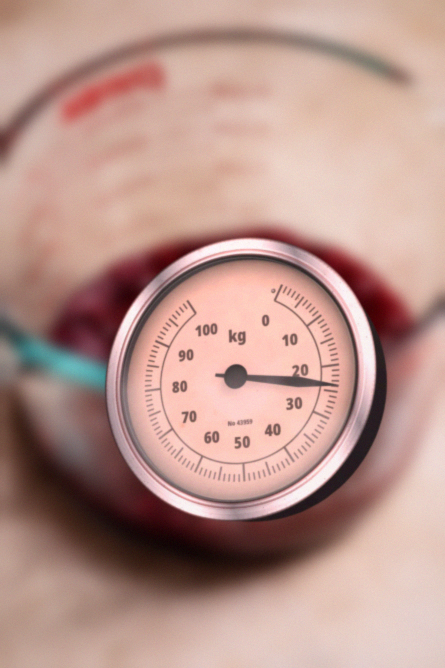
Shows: 24 kg
